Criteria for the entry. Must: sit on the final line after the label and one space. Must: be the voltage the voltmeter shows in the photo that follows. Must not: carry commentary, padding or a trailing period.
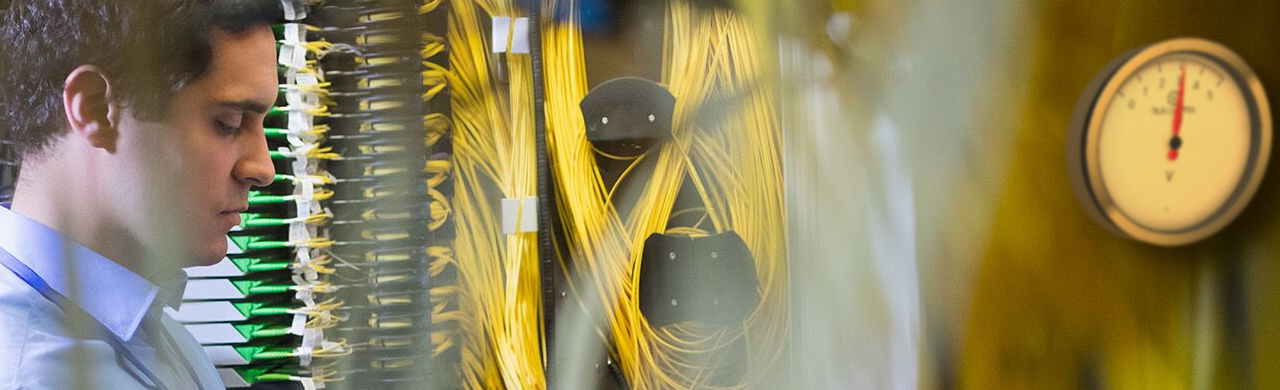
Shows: 3 V
